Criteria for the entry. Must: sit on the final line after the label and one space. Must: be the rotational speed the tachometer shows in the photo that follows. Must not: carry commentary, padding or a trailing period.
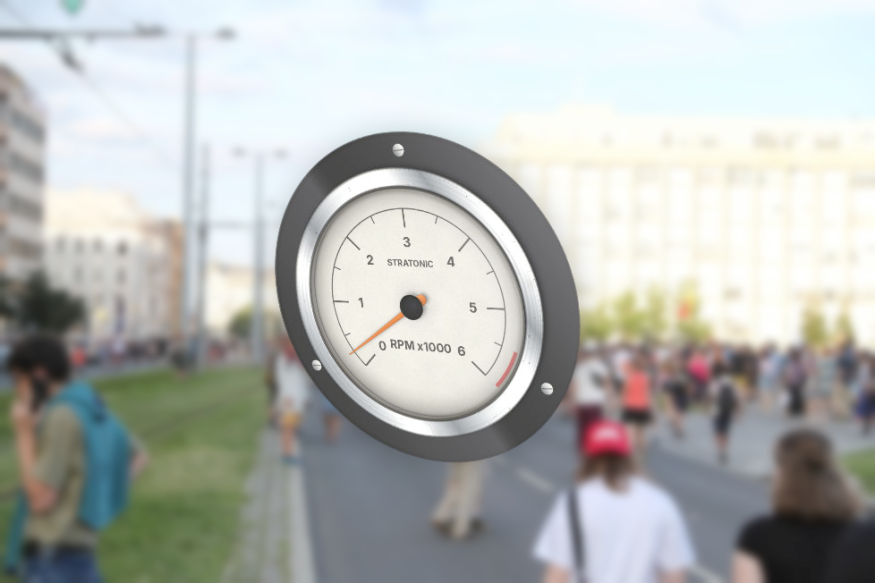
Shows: 250 rpm
